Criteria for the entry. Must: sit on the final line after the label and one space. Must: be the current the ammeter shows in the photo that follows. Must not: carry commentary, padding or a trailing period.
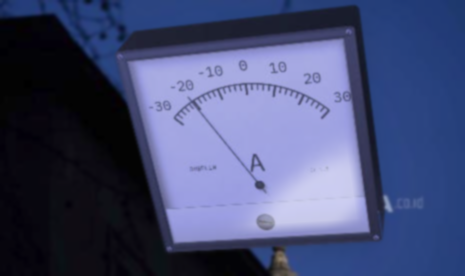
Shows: -20 A
